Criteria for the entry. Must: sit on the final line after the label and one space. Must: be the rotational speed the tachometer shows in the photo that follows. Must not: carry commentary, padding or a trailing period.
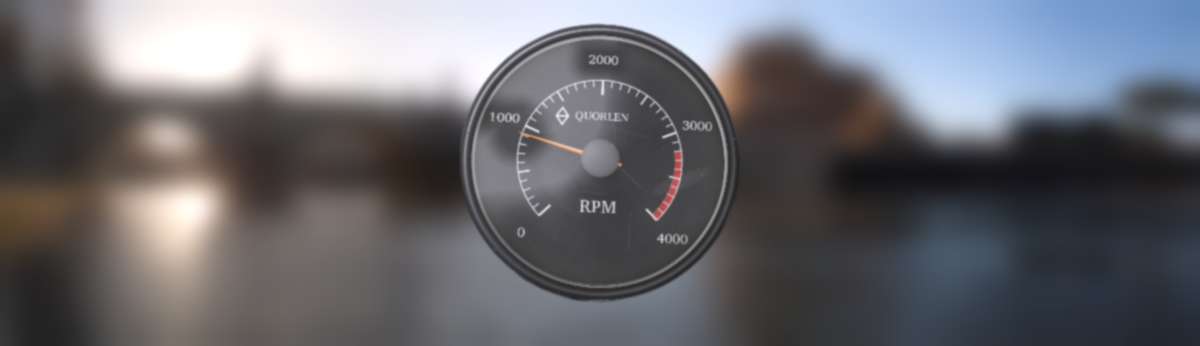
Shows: 900 rpm
